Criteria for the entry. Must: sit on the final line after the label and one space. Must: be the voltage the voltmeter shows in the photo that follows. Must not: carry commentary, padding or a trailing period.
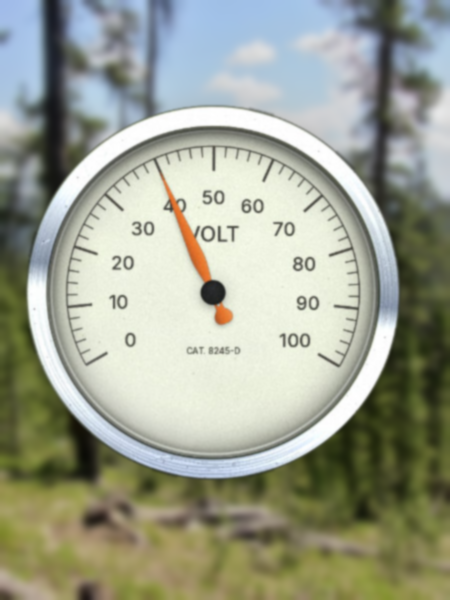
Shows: 40 V
